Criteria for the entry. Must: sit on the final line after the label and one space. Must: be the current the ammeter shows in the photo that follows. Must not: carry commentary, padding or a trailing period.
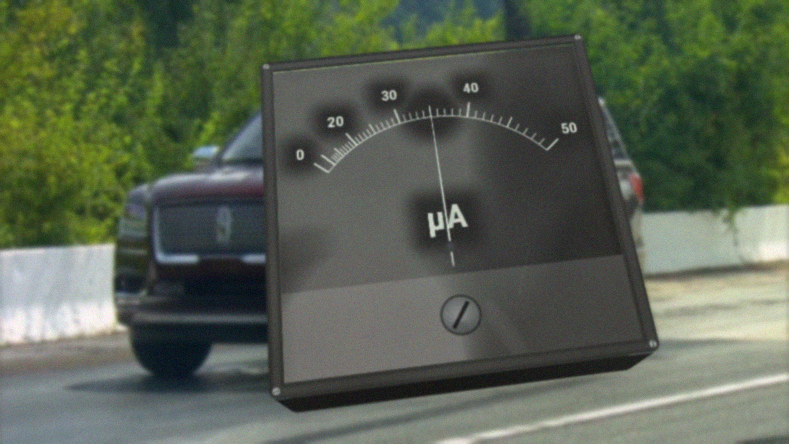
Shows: 35 µA
